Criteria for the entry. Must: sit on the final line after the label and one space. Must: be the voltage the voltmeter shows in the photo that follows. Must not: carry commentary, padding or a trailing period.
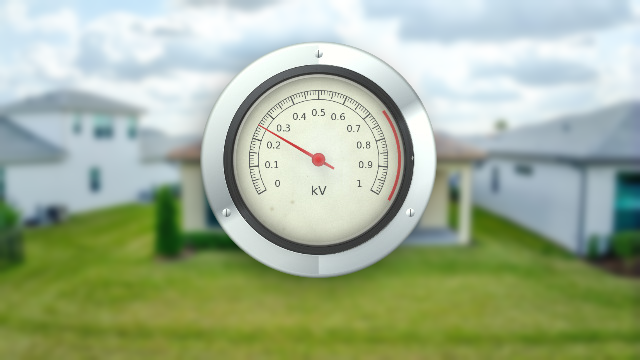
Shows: 0.25 kV
